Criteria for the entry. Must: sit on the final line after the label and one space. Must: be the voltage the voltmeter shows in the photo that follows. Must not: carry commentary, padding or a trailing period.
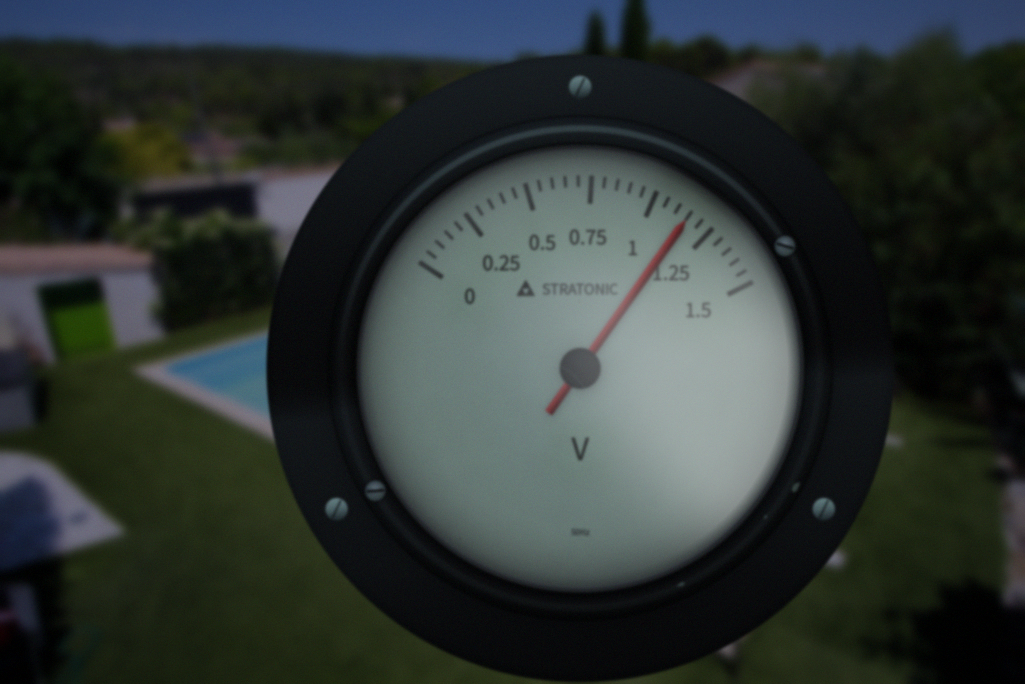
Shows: 1.15 V
